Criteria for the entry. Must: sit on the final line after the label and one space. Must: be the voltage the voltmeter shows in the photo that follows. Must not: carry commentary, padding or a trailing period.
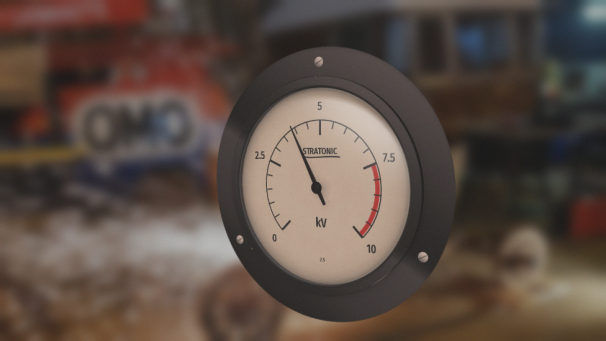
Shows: 4 kV
